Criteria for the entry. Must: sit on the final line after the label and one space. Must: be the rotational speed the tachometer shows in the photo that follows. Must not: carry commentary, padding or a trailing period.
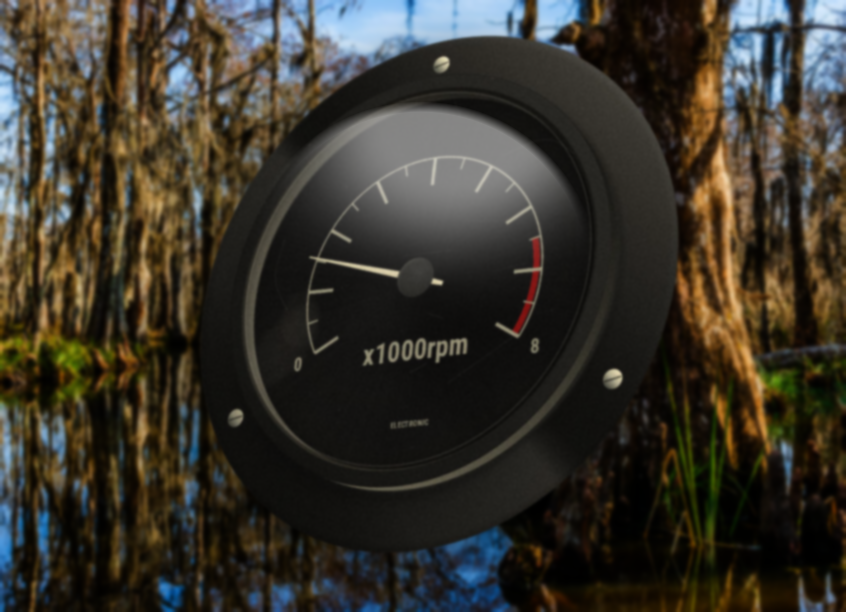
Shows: 1500 rpm
